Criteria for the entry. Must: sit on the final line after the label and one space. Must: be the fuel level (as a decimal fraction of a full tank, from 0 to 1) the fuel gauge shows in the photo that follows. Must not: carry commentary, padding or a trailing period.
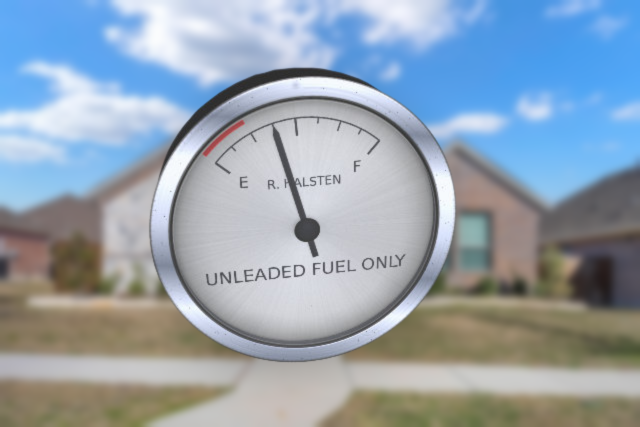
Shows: 0.375
